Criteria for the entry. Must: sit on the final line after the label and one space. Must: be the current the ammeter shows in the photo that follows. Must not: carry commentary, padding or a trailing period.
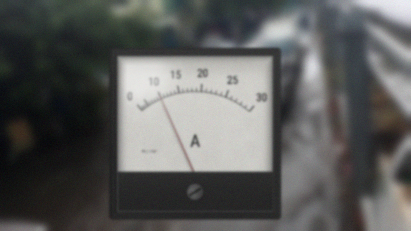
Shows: 10 A
